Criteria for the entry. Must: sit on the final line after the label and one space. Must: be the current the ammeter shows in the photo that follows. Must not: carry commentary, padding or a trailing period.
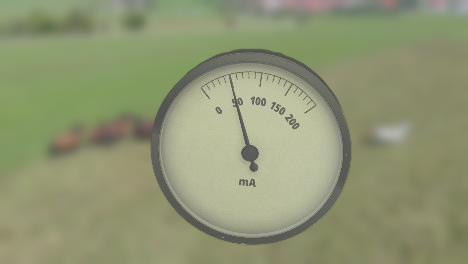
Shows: 50 mA
